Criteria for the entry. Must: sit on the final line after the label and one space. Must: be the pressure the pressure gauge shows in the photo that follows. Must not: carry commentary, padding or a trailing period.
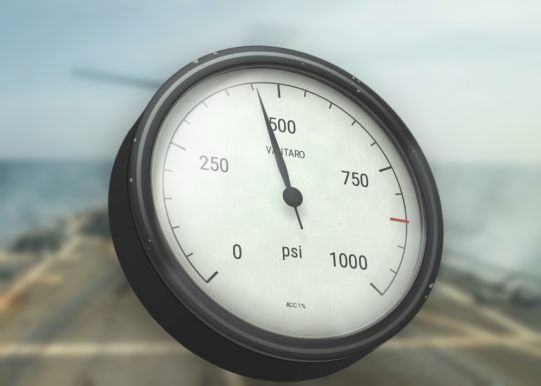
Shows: 450 psi
